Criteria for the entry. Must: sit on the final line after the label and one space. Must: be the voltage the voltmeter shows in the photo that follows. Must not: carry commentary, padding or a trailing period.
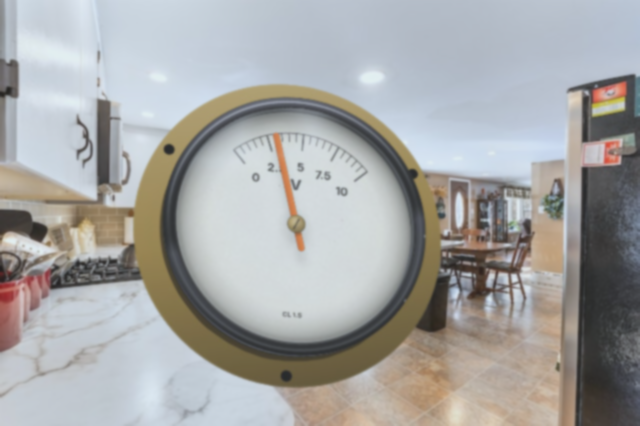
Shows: 3 V
